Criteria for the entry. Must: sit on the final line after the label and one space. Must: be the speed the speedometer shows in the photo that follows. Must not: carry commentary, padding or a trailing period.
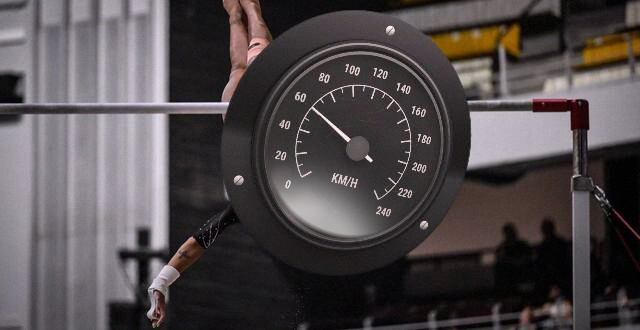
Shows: 60 km/h
